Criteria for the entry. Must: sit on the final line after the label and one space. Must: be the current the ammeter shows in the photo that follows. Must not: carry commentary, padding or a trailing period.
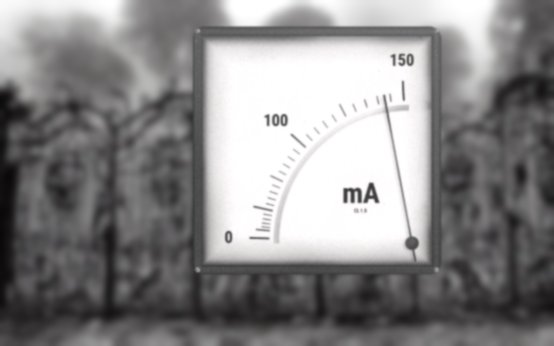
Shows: 142.5 mA
